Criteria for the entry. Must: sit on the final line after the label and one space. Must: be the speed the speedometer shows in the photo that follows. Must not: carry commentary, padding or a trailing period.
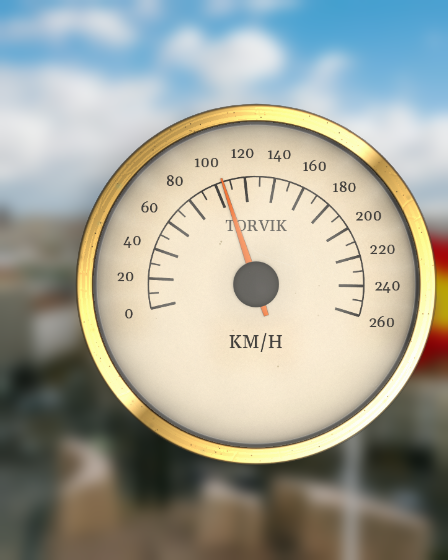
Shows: 105 km/h
